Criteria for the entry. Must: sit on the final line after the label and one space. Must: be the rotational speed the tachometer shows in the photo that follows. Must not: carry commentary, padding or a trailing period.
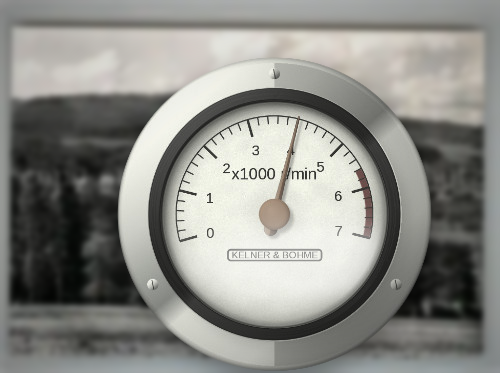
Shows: 4000 rpm
